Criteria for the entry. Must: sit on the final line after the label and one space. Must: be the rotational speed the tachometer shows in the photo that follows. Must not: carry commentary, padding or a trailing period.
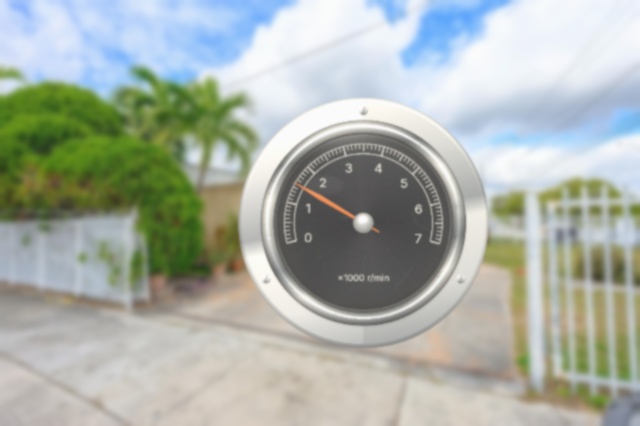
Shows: 1500 rpm
